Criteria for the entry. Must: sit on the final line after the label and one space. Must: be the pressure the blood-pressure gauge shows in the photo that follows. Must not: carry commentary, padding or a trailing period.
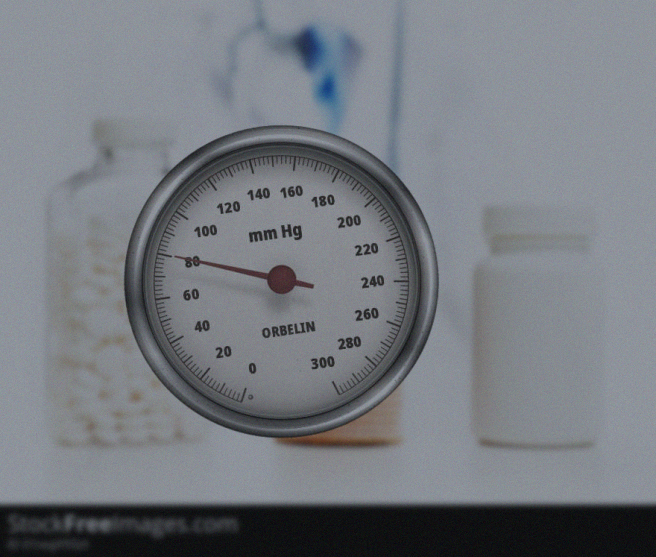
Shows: 80 mmHg
